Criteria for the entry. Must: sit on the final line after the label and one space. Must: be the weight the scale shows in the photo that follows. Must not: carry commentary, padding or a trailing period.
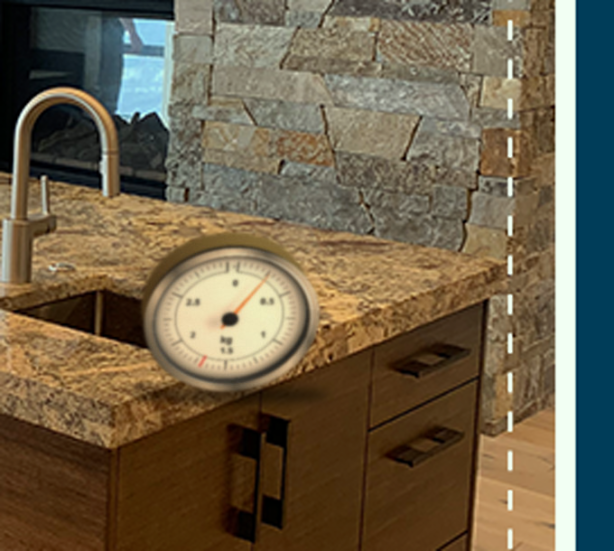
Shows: 0.25 kg
